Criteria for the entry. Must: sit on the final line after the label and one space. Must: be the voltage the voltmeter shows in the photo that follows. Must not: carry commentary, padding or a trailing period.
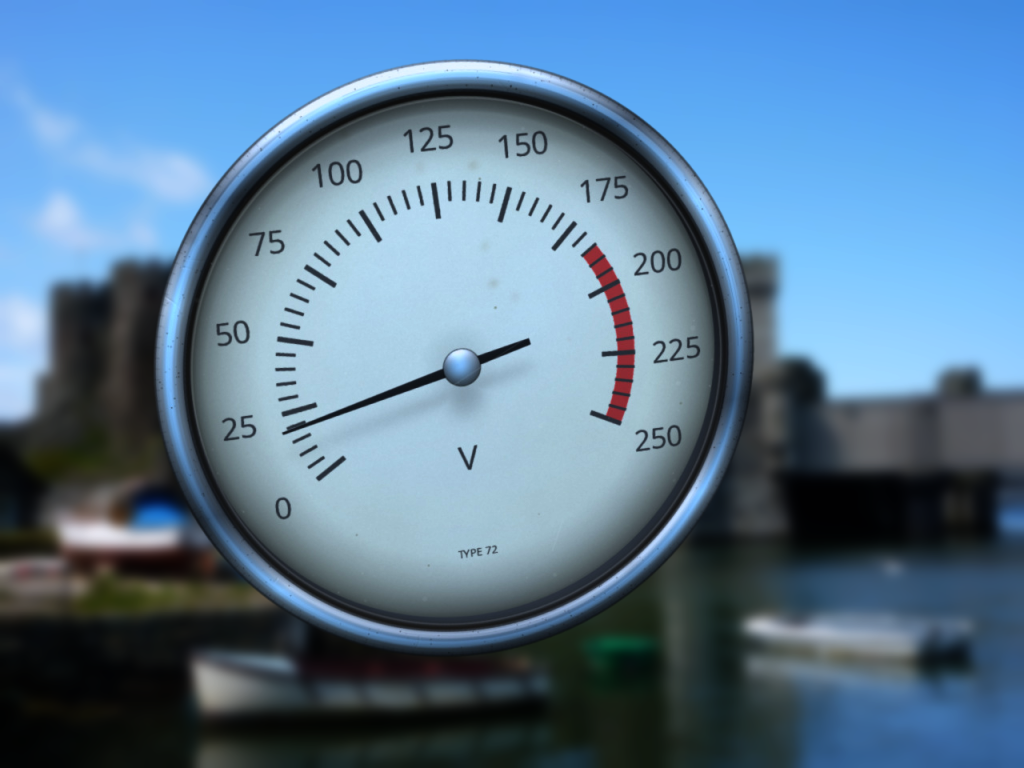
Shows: 20 V
